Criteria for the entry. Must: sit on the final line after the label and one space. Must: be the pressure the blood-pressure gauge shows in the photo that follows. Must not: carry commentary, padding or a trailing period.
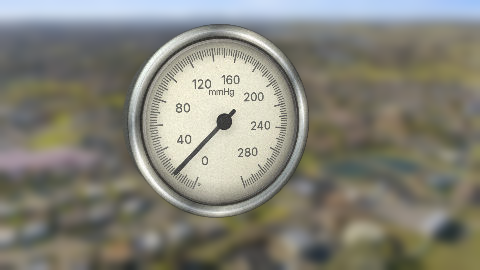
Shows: 20 mmHg
